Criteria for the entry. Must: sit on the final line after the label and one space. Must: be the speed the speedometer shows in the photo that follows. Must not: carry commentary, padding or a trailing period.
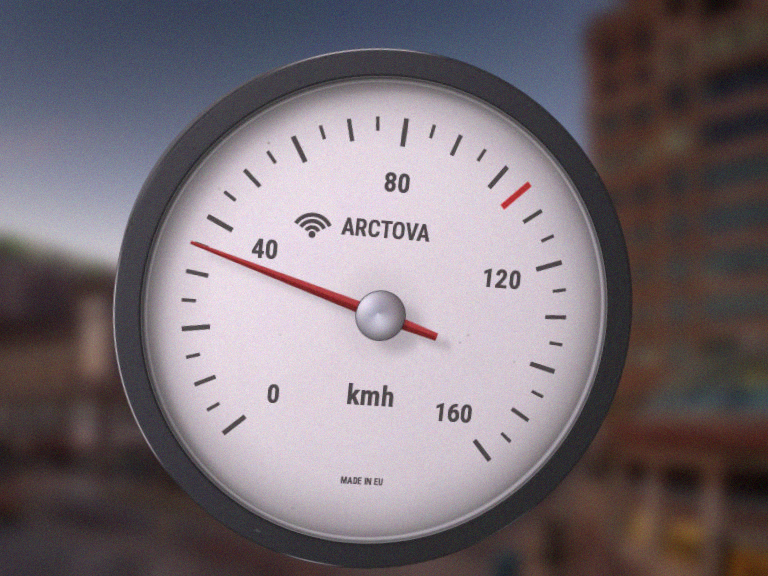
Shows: 35 km/h
